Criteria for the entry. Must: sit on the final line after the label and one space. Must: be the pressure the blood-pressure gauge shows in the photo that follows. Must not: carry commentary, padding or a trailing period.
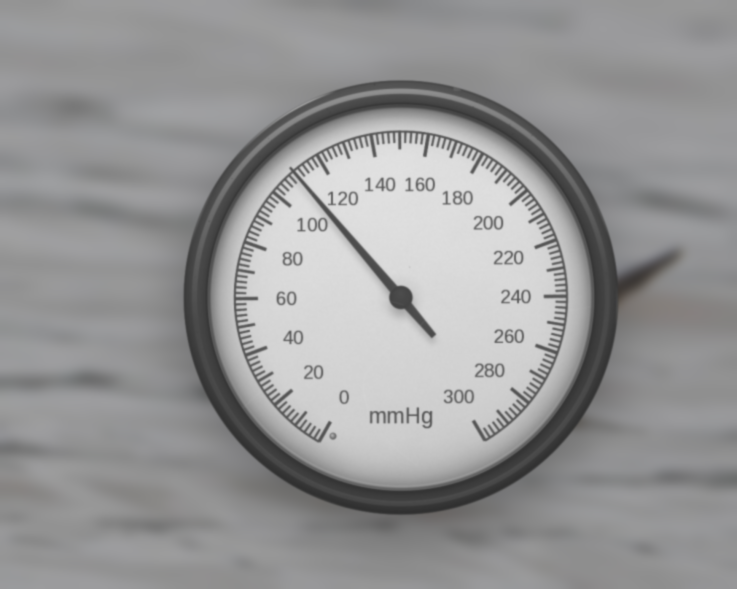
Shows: 110 mmHg
